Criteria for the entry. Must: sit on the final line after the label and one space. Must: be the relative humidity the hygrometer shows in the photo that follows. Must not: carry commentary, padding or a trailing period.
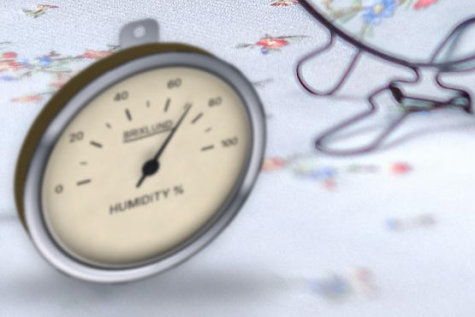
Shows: 70 %
